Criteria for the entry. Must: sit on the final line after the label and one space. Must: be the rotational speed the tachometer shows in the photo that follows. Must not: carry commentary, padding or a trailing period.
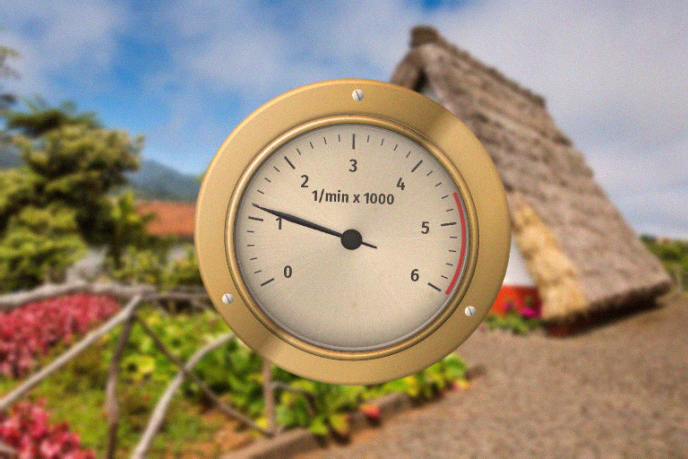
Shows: 1200 rpm
